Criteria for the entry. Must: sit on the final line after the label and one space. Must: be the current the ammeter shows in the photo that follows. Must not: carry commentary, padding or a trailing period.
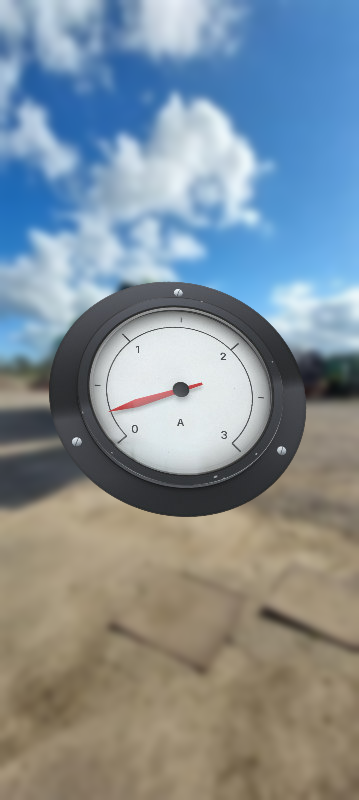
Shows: 0.25 A
